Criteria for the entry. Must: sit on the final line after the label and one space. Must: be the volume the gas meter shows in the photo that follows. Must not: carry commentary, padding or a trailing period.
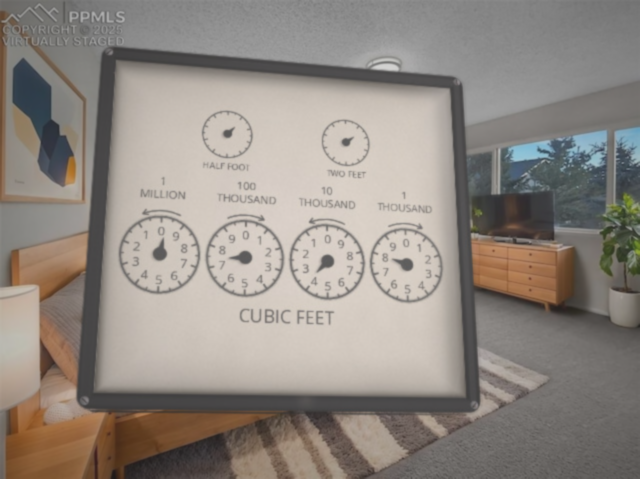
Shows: 973800 ft³
